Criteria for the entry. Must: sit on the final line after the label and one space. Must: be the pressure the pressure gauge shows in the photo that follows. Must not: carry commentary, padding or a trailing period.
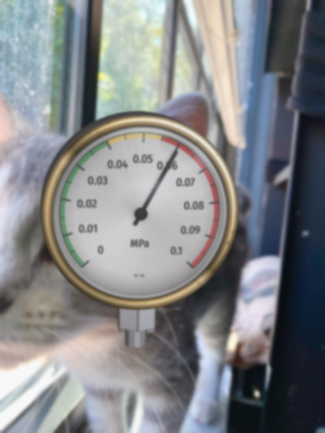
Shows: 0.06 MPa
